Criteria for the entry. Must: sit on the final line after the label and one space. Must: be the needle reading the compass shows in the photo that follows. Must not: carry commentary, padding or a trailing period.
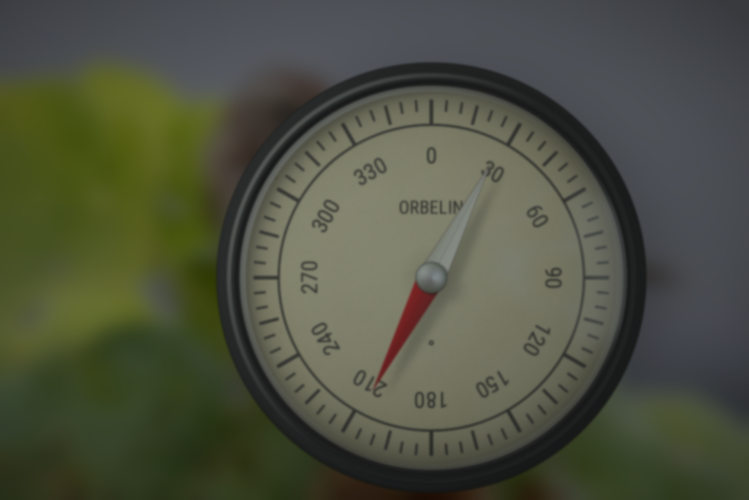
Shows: 207.5 °
